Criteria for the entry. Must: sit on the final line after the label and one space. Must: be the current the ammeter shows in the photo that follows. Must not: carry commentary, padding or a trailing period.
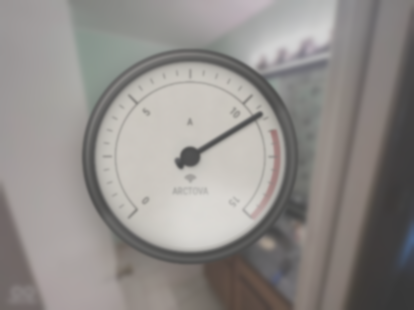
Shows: 10.75 A
